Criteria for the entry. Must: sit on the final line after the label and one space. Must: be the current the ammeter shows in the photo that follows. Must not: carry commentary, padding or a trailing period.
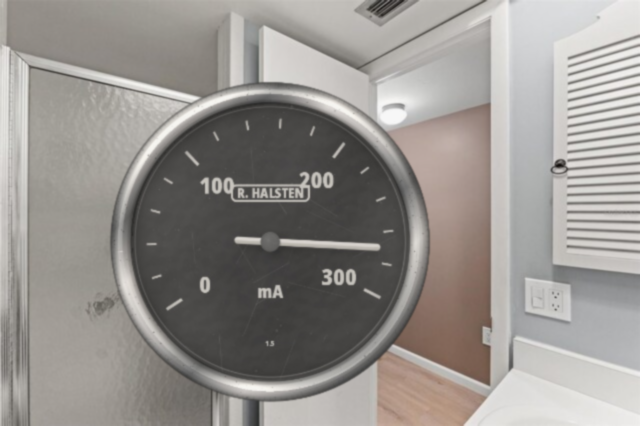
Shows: 270 mA
